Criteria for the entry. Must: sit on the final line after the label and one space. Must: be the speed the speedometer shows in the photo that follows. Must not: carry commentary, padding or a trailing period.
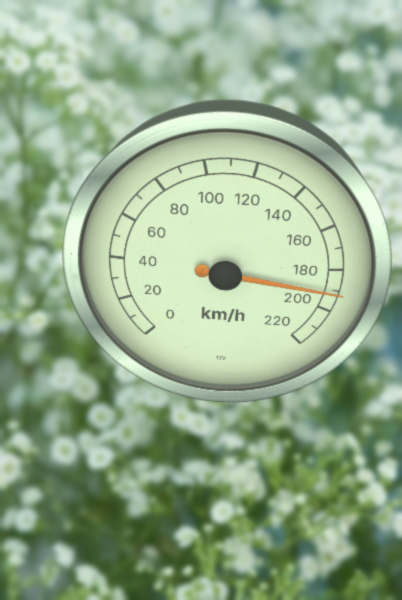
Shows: 190 km/h
